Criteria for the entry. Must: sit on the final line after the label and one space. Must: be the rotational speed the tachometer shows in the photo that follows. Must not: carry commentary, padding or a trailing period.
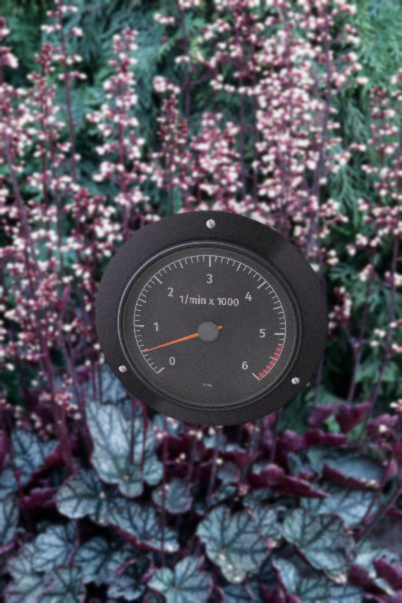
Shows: 500 rpm
